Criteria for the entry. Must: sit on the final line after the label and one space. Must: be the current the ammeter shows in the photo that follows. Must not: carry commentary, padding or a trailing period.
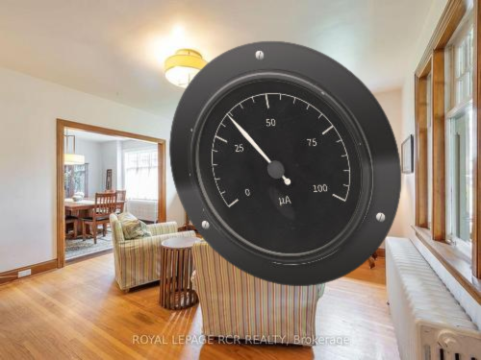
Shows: 35 µA
